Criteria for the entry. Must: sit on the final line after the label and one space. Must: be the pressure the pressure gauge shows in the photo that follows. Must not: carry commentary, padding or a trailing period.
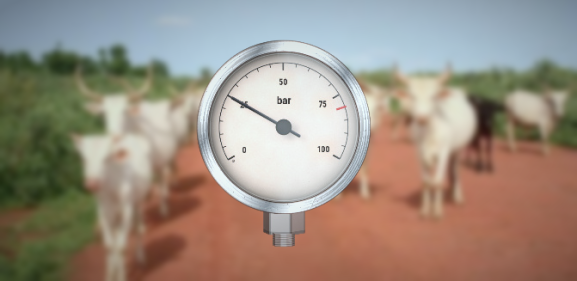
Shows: 25 bar
